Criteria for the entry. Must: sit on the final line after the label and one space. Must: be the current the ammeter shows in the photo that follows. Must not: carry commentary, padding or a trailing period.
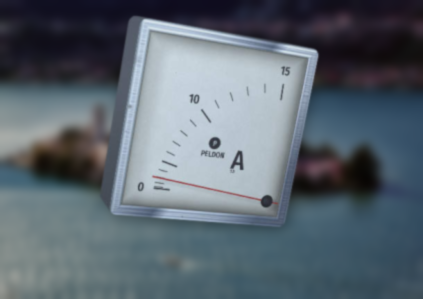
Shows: 3 A
